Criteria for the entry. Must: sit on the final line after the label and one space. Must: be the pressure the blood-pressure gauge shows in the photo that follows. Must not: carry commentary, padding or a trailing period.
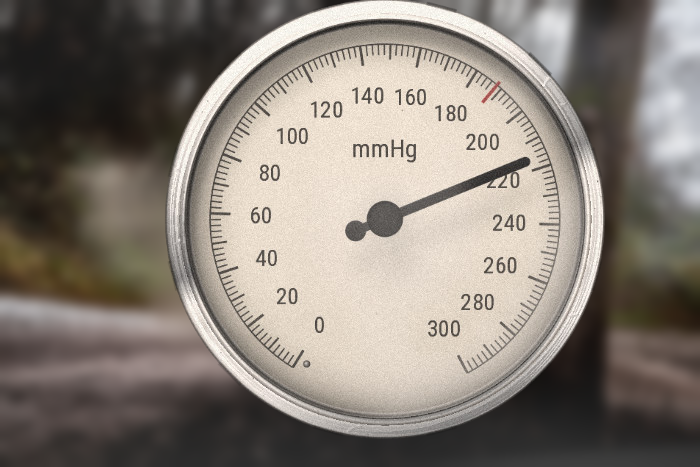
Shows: 216 mmHg
